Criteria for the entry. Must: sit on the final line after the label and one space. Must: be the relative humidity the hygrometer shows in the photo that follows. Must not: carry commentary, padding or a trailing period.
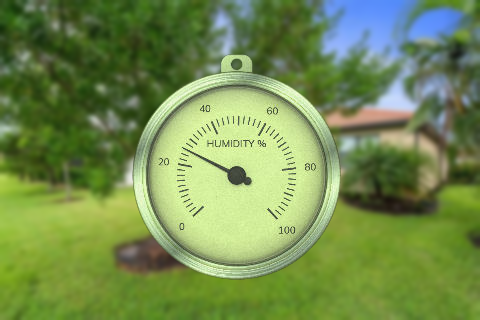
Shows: 26 %
